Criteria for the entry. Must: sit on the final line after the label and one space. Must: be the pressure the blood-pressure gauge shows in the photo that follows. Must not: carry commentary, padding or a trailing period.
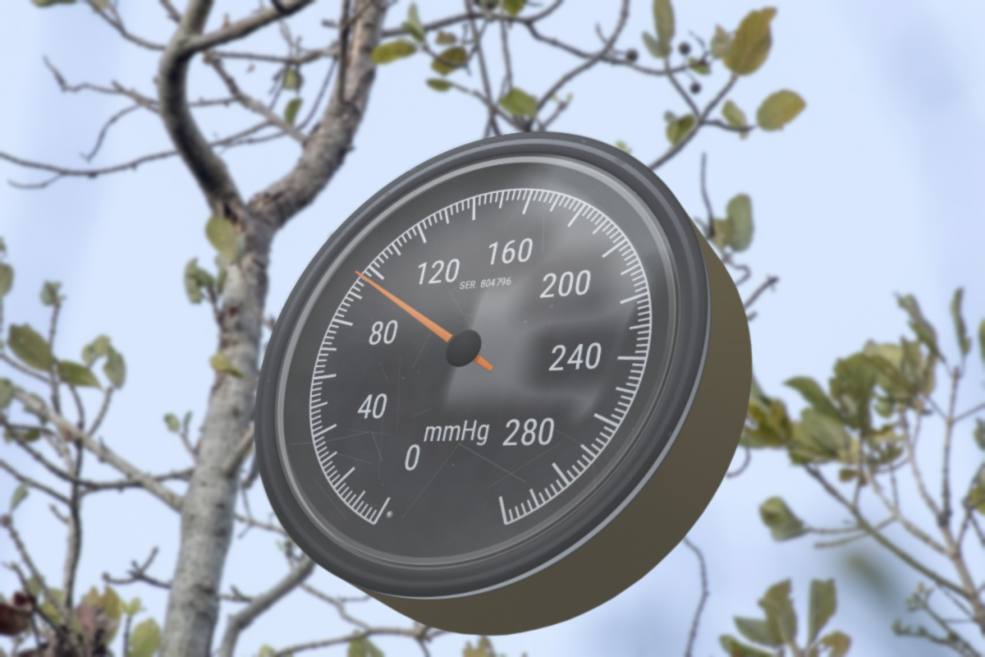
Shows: 96 mmHg
